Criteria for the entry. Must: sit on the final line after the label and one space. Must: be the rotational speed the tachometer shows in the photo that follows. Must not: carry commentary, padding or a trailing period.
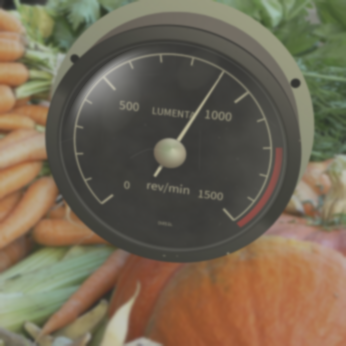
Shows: 900 rpm
